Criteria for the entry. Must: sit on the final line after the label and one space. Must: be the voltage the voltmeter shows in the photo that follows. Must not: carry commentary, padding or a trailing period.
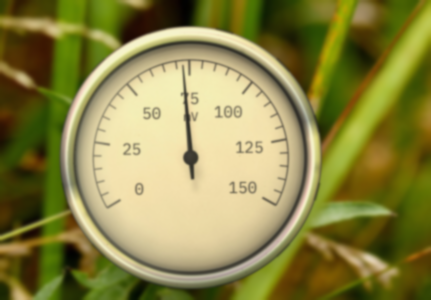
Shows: 72.5 mV
